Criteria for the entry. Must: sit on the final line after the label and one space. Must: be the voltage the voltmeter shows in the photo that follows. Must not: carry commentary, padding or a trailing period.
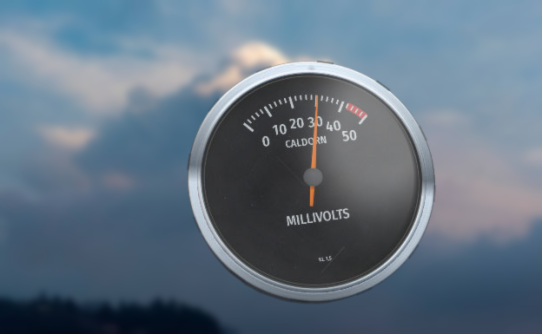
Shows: 30 mV
